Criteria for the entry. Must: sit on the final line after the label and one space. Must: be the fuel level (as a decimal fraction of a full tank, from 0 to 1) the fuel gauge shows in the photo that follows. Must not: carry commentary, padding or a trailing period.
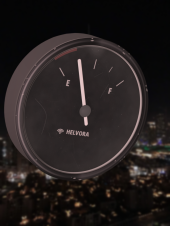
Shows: 0.25
